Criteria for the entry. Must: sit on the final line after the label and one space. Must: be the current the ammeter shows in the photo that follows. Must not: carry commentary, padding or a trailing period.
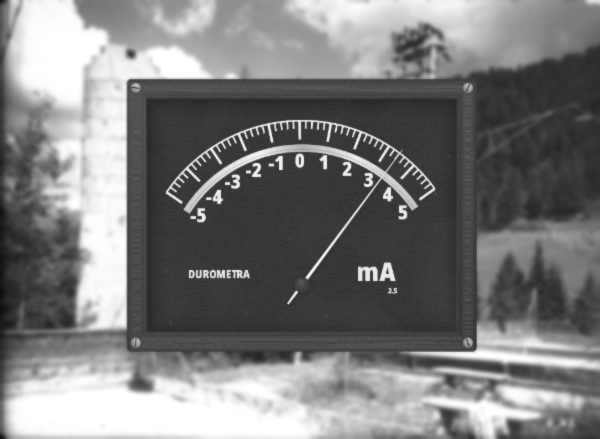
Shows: 3.4 mA
